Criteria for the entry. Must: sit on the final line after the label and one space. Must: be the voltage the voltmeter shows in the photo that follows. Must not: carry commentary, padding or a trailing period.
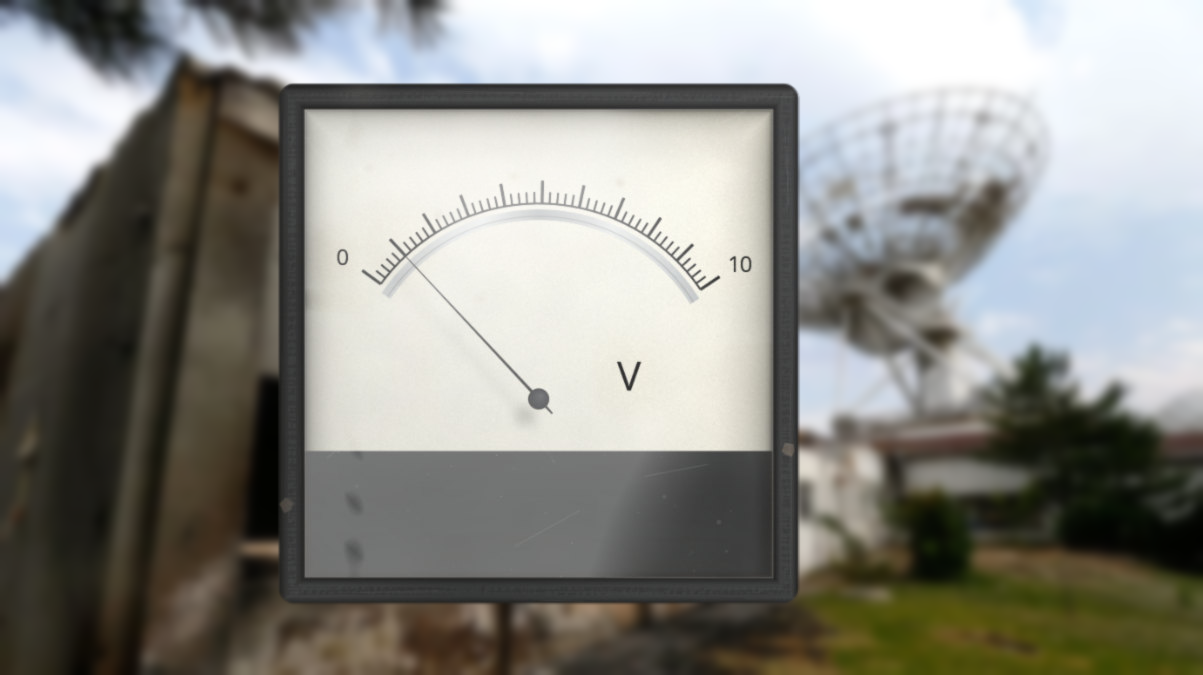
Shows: 1 V
